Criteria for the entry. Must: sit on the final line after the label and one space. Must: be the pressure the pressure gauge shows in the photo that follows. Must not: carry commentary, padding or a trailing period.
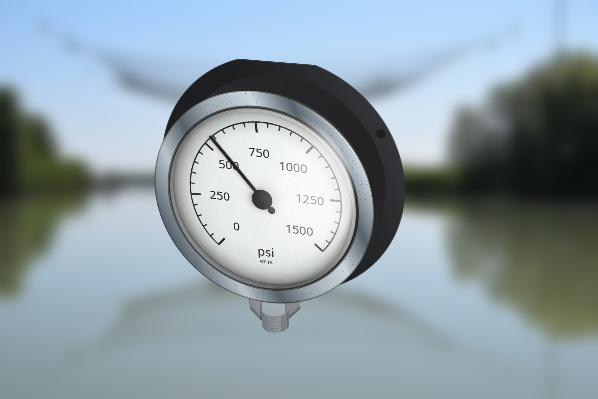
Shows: 550 psi
